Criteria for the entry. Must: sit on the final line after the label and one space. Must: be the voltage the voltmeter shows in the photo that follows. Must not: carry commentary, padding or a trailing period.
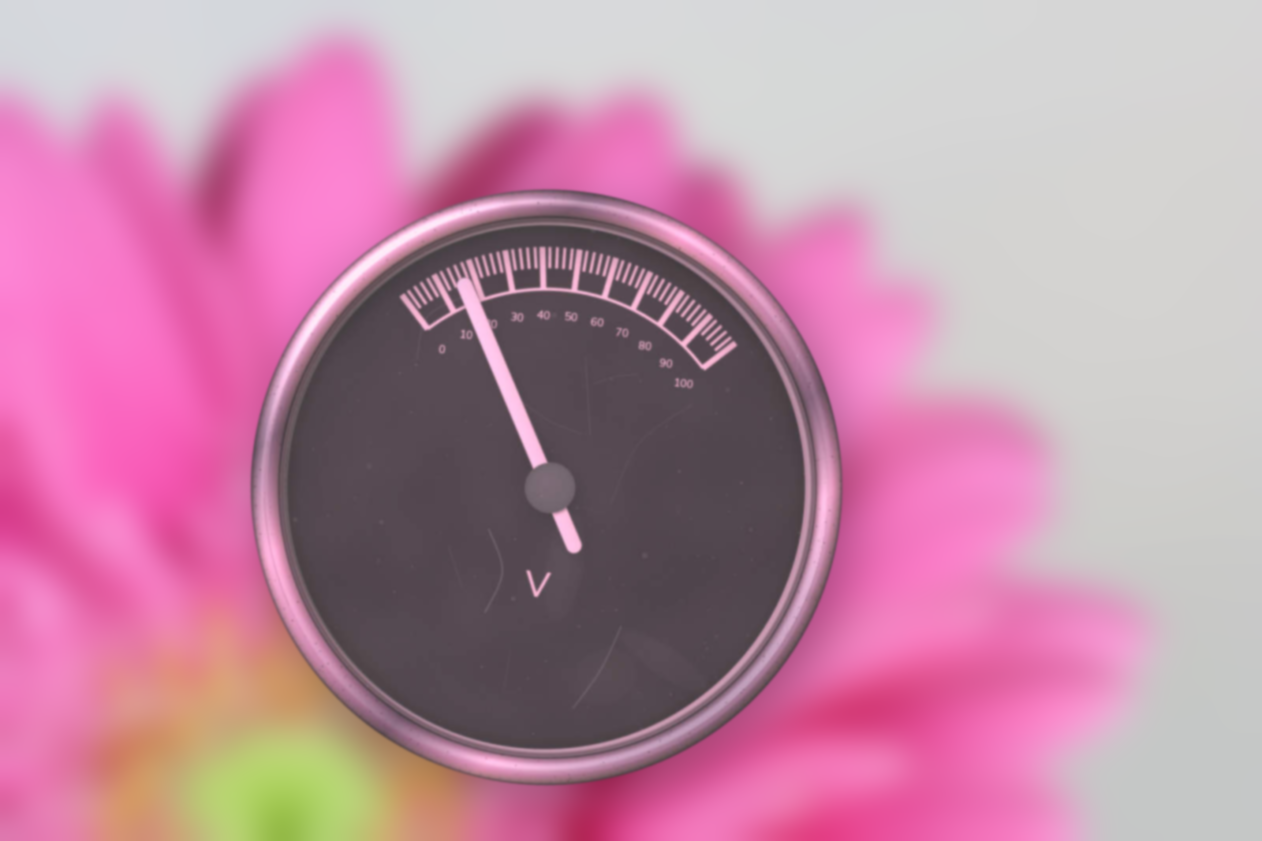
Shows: 16 V
